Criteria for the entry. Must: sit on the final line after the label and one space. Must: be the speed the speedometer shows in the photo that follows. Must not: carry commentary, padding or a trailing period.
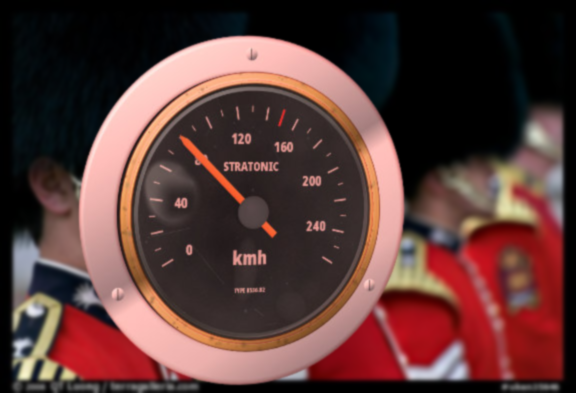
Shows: 80 km/h
